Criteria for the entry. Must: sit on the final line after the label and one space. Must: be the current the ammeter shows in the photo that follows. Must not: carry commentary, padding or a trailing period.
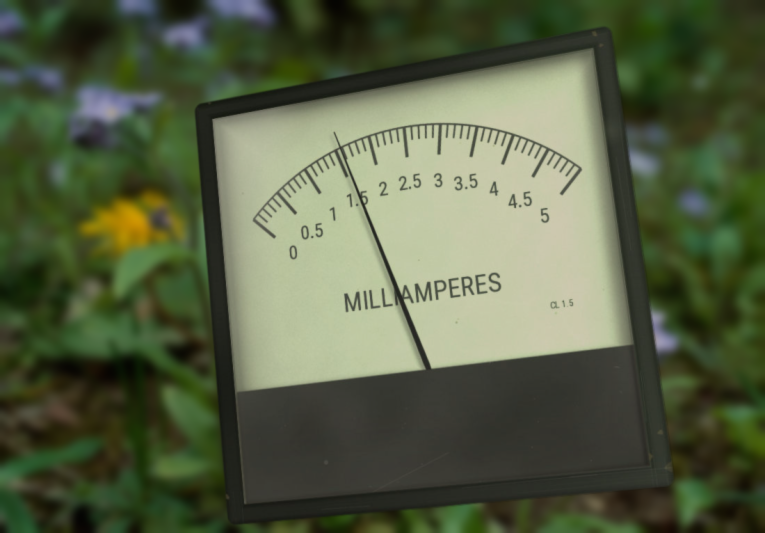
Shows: 1.6 mA
